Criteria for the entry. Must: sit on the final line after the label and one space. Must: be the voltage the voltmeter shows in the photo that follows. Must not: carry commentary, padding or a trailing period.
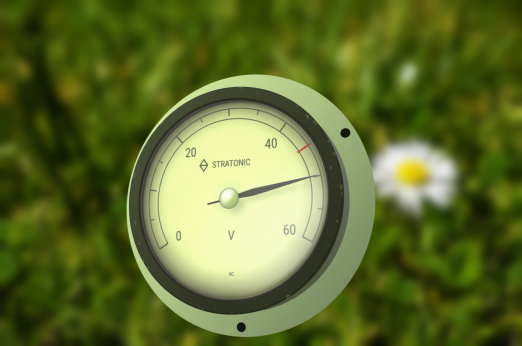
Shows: 50 V
